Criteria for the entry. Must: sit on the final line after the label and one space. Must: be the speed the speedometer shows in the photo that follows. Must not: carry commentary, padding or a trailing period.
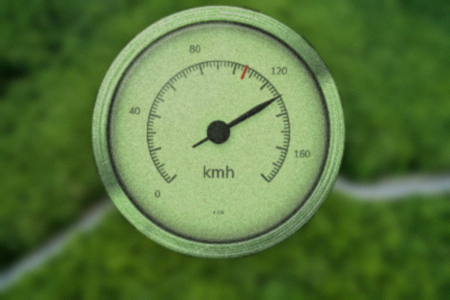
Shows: 130 km/h
